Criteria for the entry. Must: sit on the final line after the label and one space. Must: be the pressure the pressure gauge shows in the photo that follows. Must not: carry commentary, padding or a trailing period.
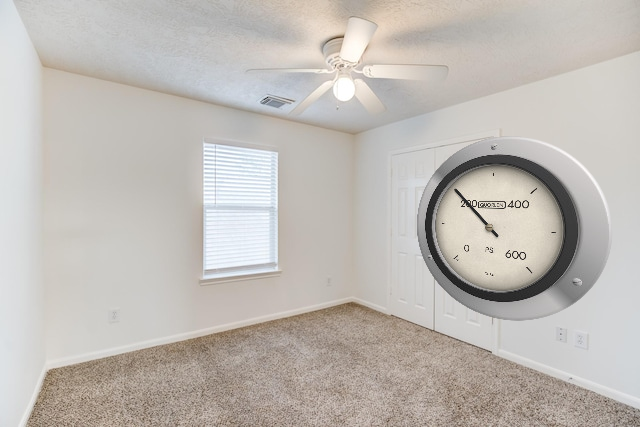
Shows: 200 psi
